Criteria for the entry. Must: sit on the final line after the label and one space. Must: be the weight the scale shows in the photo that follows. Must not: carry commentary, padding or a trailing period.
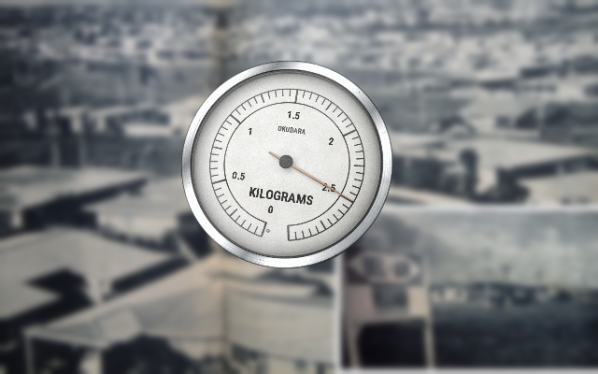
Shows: 2.5 kg
